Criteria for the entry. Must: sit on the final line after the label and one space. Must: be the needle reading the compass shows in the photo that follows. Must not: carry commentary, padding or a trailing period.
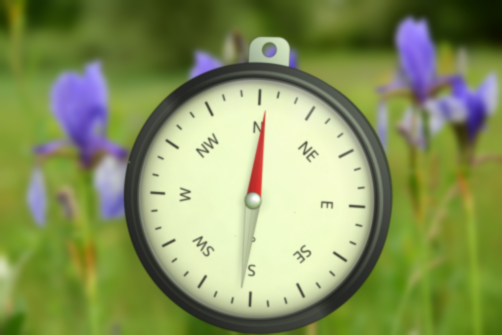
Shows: 5 °
